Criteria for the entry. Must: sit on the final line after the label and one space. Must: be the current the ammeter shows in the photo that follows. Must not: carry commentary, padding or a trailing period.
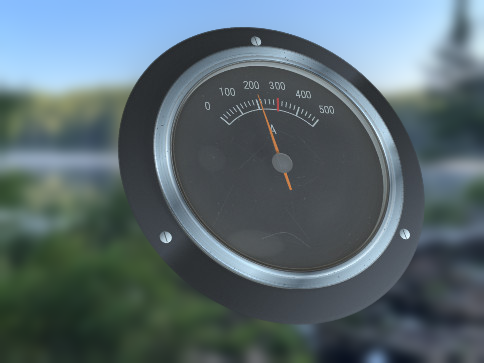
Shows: 200 A
